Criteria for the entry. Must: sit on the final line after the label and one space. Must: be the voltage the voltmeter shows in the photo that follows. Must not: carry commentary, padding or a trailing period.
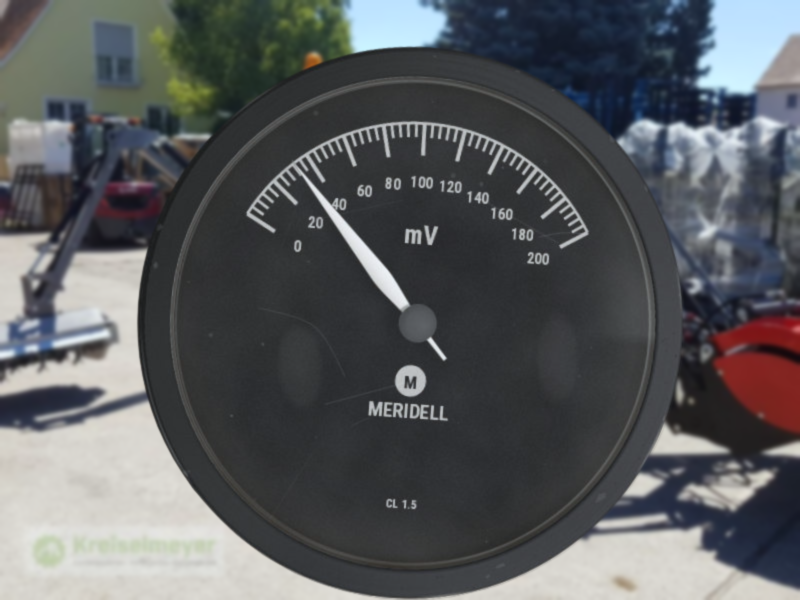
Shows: 32 mV
